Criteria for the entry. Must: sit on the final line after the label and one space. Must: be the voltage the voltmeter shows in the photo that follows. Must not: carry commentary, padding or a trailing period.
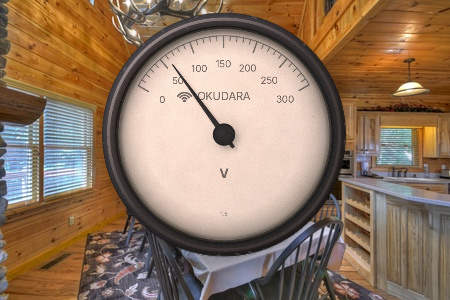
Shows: 60 V
